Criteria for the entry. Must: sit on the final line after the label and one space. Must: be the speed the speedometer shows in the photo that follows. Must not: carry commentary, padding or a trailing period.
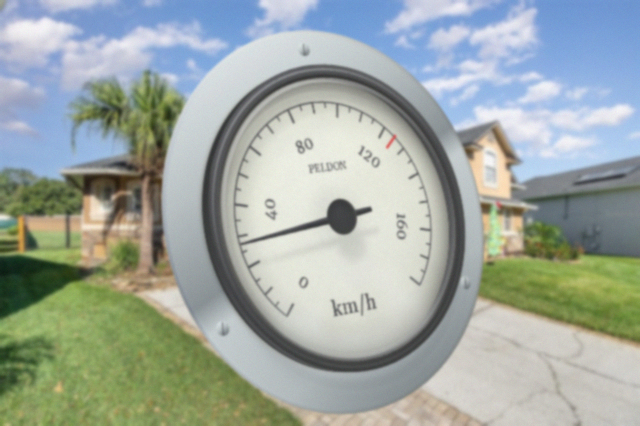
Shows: 27.5 km/h
